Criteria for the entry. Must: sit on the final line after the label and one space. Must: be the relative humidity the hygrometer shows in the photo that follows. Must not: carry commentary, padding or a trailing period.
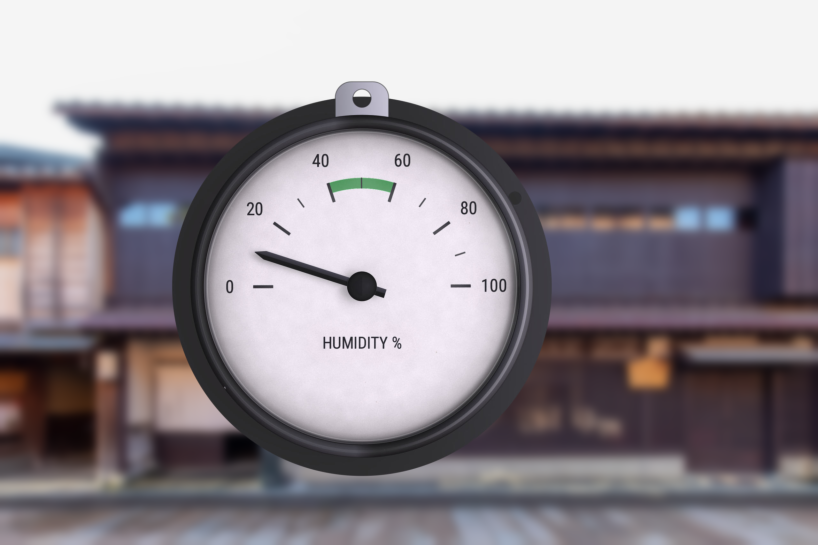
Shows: 10 %
